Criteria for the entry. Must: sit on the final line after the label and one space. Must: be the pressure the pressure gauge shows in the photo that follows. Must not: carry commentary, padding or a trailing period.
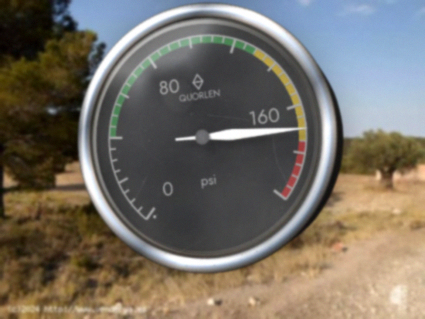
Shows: 170 psi
